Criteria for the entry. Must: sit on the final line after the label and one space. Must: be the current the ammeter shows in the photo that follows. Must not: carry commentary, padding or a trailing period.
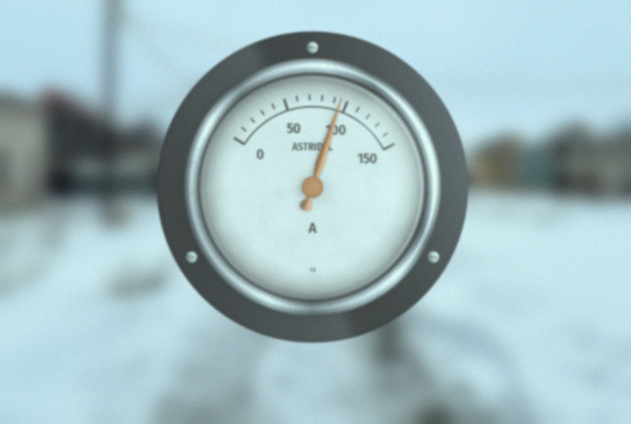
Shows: 95 A
